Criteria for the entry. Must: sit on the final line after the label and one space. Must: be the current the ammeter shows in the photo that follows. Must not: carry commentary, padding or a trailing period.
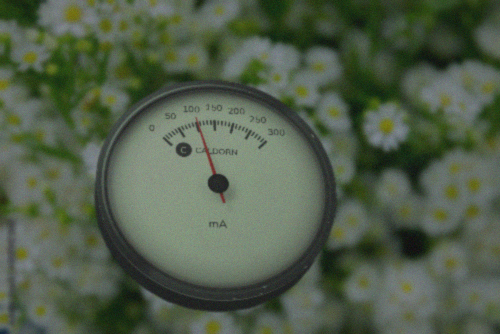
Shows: 100 mA
